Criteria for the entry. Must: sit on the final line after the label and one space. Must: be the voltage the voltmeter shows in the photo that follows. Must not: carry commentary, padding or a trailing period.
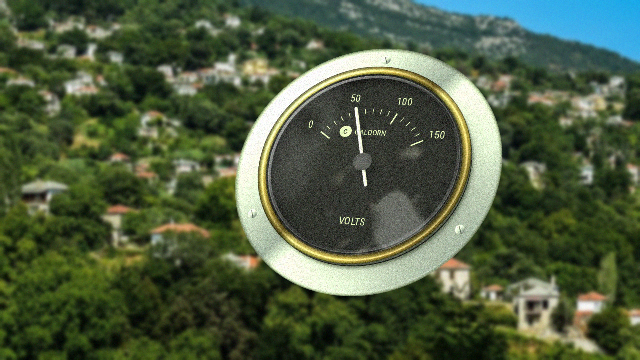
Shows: 50 V
